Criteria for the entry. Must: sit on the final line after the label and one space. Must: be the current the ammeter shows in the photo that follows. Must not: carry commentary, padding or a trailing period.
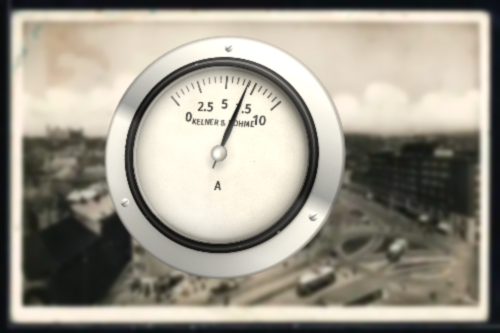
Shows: 7 A
